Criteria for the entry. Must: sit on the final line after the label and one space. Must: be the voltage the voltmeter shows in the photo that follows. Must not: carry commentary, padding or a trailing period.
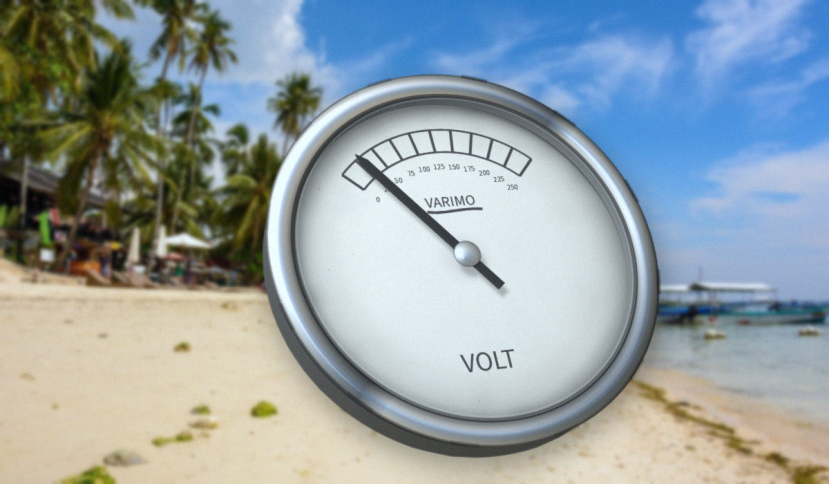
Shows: 25 V
